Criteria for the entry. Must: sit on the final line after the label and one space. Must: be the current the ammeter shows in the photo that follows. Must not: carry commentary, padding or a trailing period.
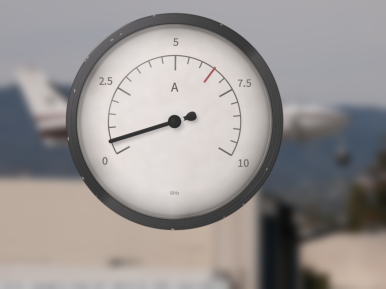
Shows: 0.5 A
